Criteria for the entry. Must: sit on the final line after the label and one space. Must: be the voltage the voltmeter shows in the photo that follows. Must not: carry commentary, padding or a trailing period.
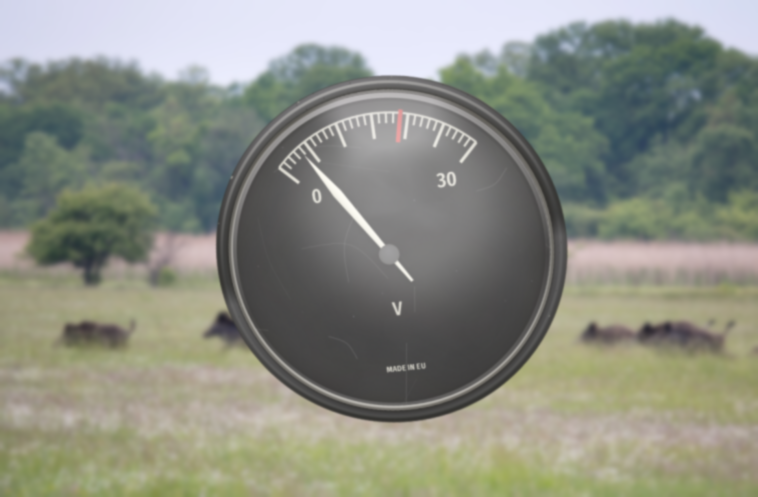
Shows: 4 V
